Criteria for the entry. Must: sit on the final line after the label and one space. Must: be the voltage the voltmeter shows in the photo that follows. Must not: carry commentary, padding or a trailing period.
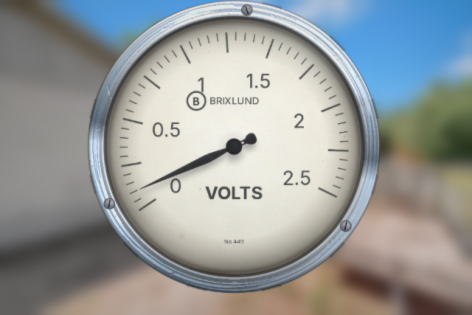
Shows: 0.1 V
